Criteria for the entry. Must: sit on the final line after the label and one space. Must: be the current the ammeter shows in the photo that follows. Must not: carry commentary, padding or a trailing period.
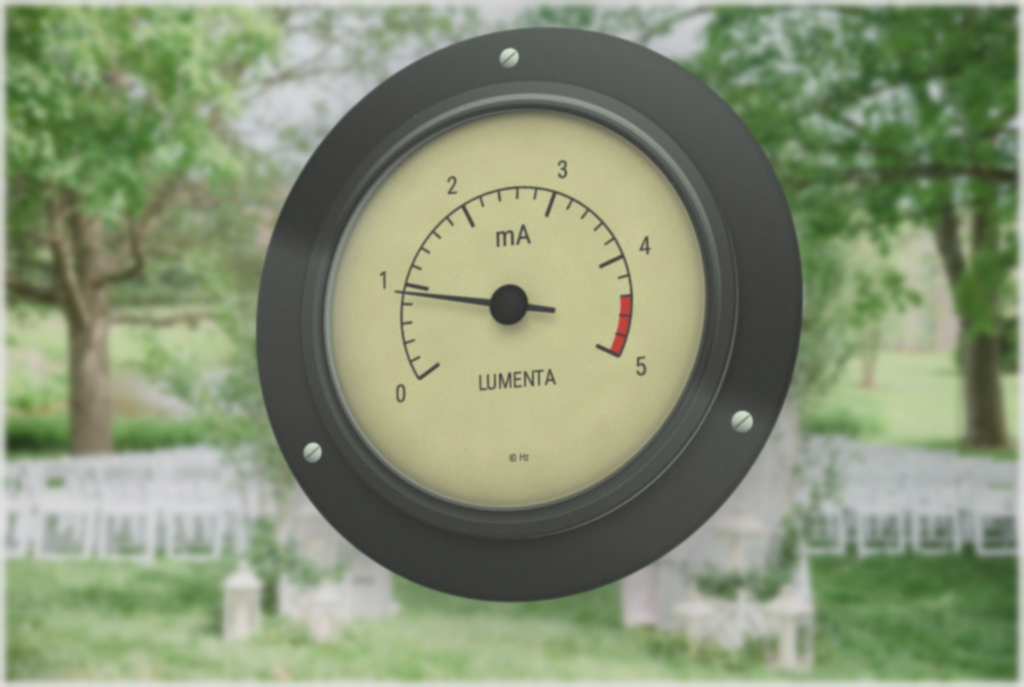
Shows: 0.9 mA
